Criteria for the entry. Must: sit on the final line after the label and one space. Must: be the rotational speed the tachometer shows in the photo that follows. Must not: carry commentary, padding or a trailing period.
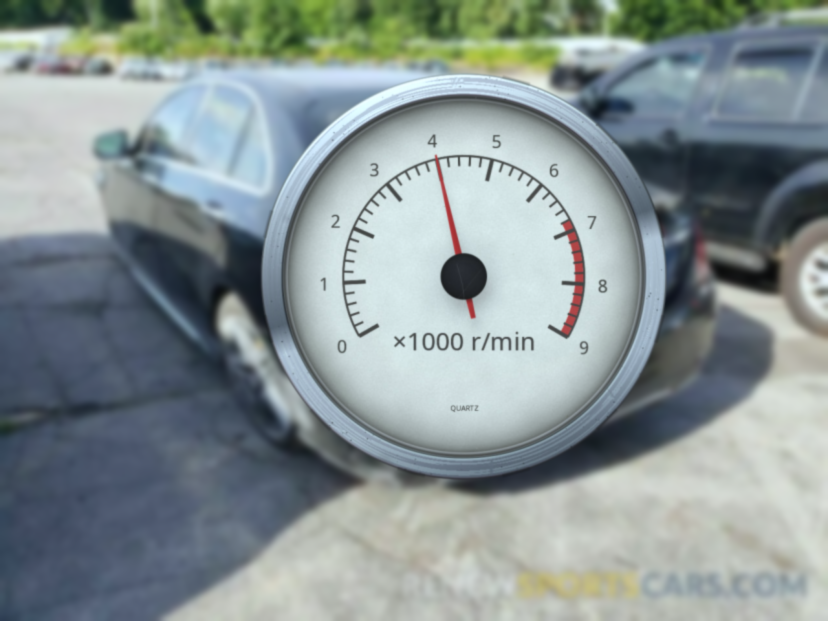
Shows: 4000 rpm
